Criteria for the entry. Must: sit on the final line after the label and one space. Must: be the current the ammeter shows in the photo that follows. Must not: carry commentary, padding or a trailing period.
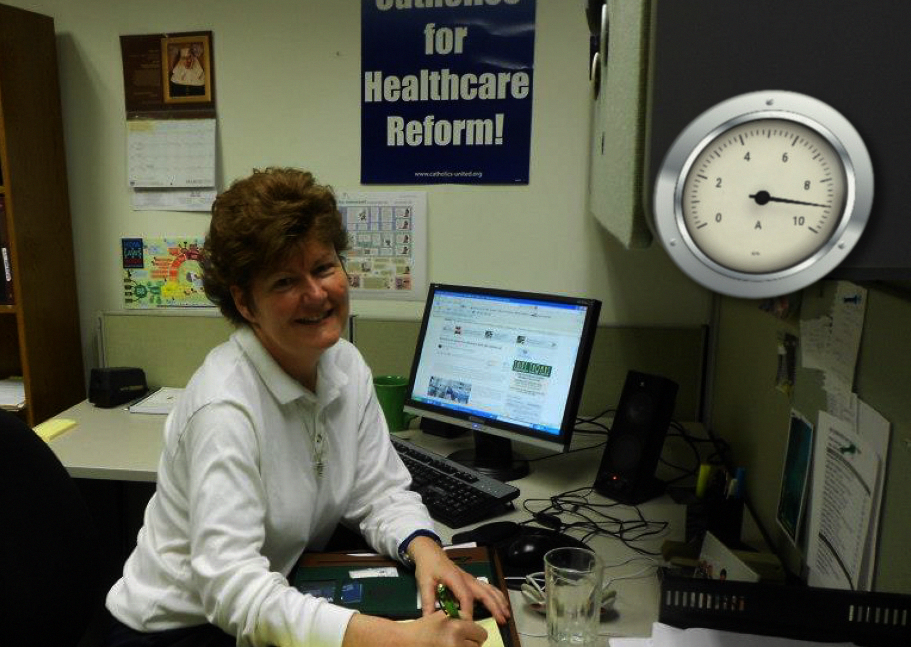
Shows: 9 A
